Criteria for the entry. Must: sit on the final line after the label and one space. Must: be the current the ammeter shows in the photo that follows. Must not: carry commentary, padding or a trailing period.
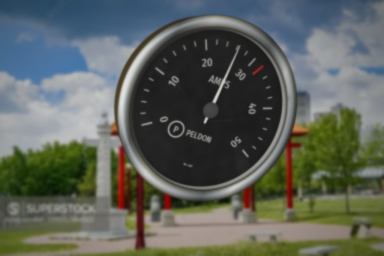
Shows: 26 A
